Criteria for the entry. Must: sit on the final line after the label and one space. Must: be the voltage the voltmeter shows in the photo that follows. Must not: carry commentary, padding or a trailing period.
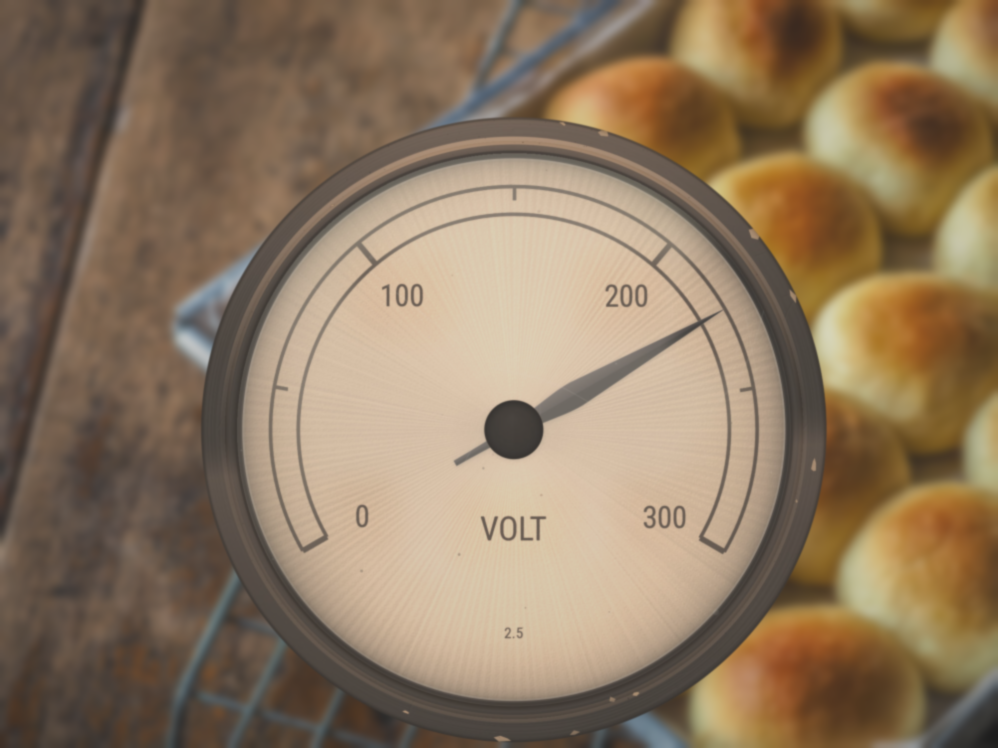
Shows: 225 V
